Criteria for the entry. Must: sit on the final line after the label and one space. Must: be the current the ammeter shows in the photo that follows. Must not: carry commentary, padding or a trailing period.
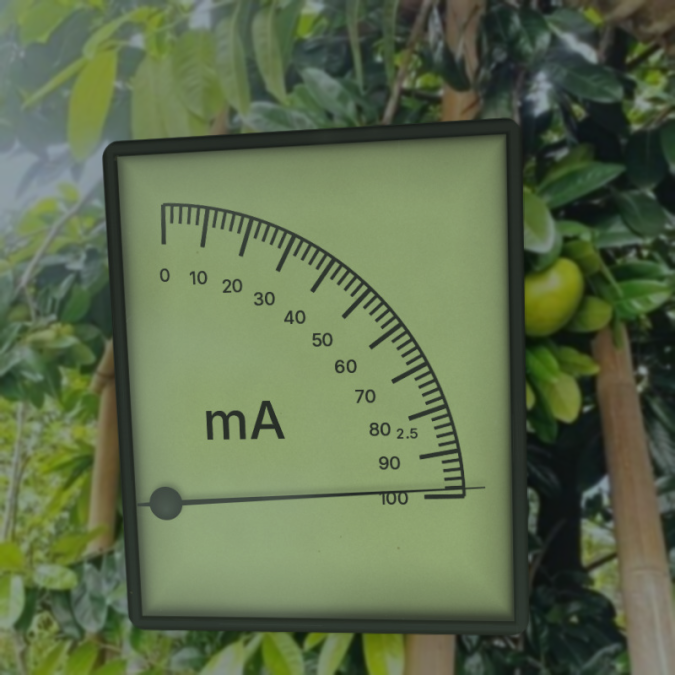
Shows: 98 mA
